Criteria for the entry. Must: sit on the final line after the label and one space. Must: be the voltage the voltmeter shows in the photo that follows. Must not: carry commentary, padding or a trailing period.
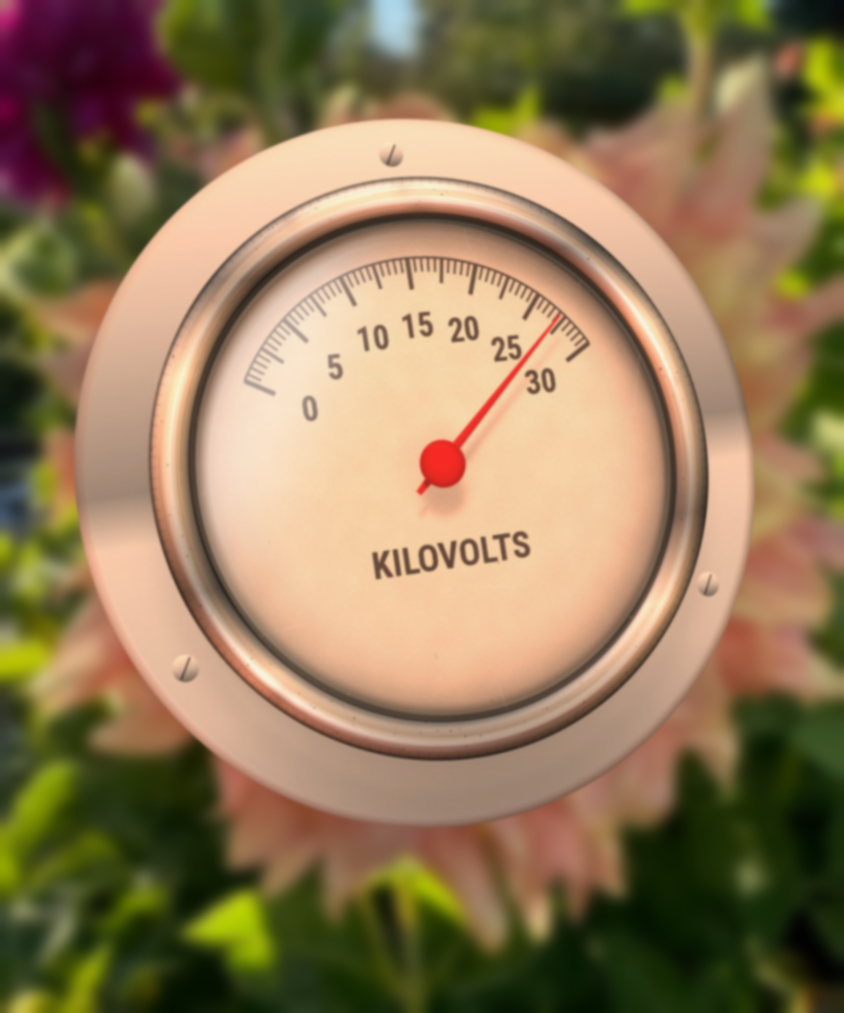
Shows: 27 kV
